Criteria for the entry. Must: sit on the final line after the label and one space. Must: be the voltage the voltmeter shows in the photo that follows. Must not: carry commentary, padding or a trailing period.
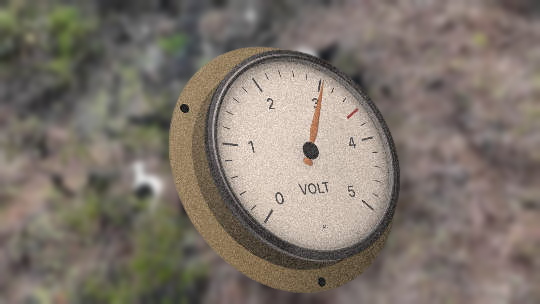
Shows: 3 V
